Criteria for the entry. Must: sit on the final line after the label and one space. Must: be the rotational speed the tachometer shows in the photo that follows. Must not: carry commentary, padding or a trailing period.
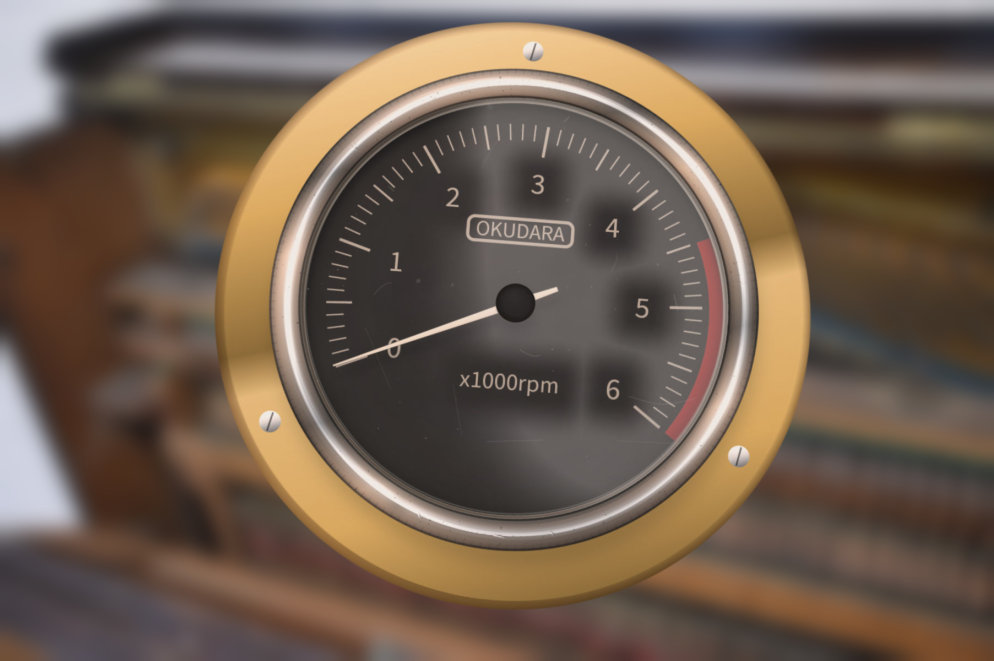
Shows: 0 rpm
